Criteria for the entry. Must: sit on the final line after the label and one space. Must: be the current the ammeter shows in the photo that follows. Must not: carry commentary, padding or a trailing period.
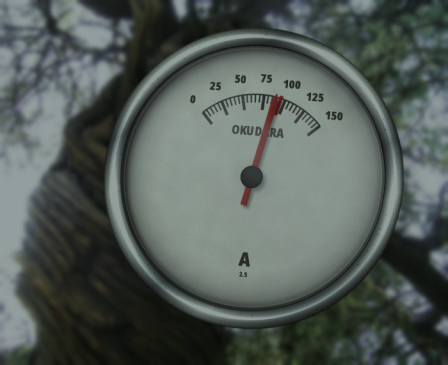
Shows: 90 A
